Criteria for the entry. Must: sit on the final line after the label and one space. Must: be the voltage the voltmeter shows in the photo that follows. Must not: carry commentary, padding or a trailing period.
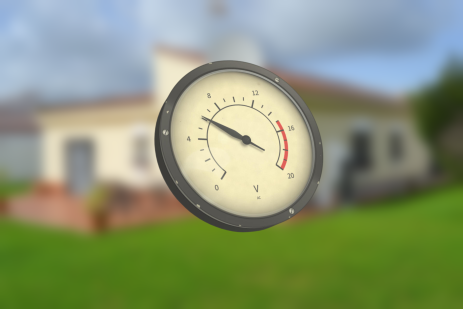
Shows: 6 V
